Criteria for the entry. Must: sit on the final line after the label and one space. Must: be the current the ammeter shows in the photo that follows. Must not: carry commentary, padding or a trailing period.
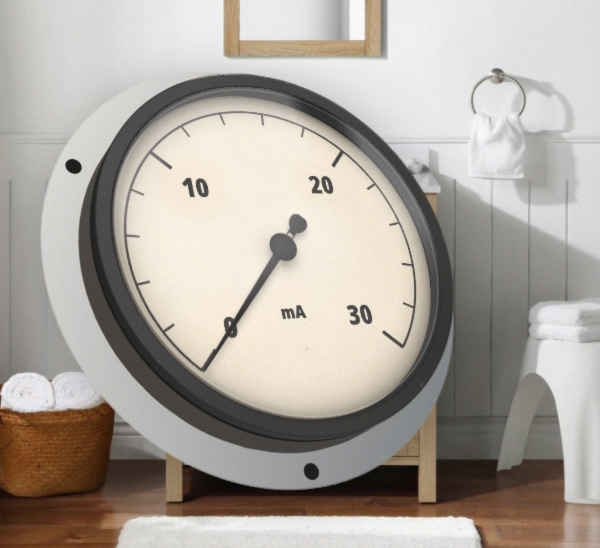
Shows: 0 mA
